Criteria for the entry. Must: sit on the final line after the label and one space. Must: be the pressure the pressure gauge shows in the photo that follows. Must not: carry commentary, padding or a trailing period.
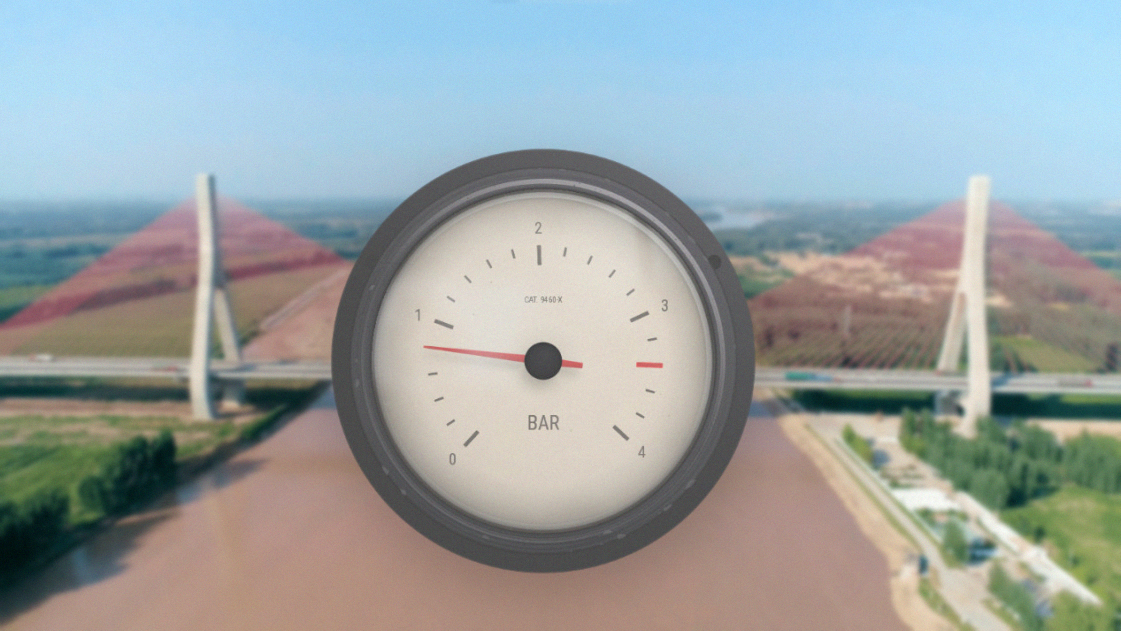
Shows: 0.8 bar
